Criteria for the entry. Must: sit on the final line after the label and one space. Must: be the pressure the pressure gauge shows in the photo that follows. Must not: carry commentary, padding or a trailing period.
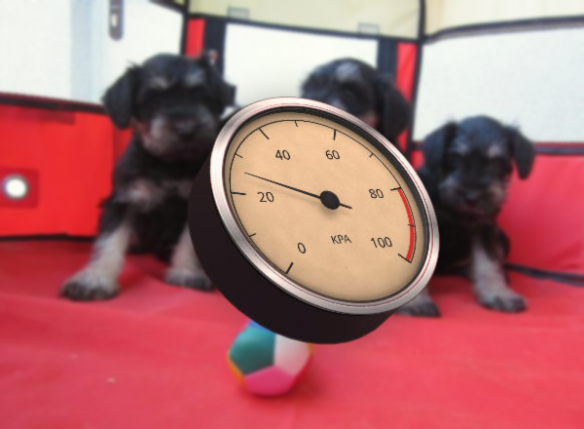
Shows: 25 kPa
